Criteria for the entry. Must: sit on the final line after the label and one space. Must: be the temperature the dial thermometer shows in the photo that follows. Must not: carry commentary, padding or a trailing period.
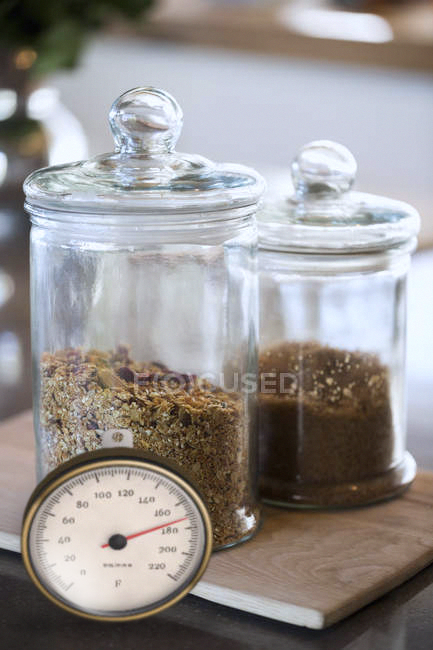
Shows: 170 °F
